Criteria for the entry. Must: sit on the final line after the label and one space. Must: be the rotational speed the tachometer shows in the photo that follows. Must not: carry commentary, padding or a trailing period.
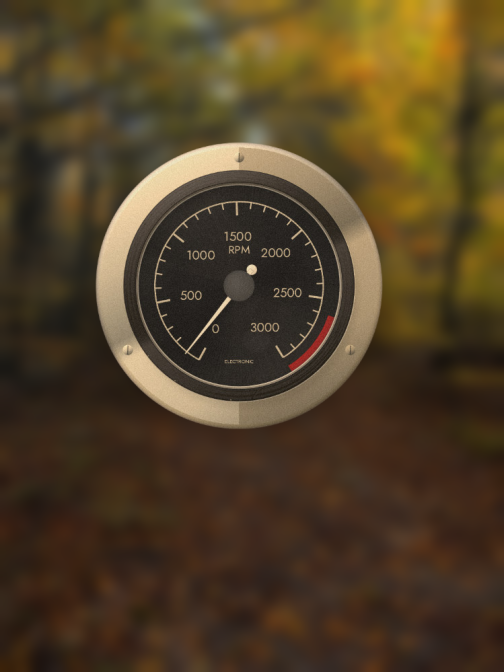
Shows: 100 rpm
